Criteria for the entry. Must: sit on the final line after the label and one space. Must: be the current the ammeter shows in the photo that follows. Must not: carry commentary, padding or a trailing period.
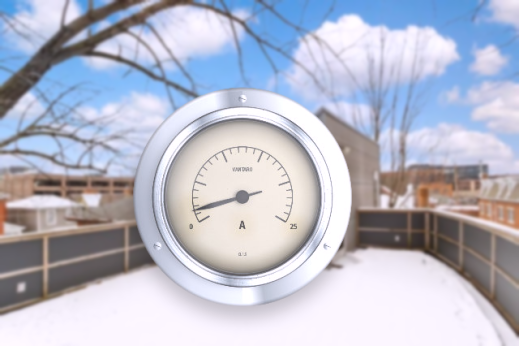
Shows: 1.5 A
